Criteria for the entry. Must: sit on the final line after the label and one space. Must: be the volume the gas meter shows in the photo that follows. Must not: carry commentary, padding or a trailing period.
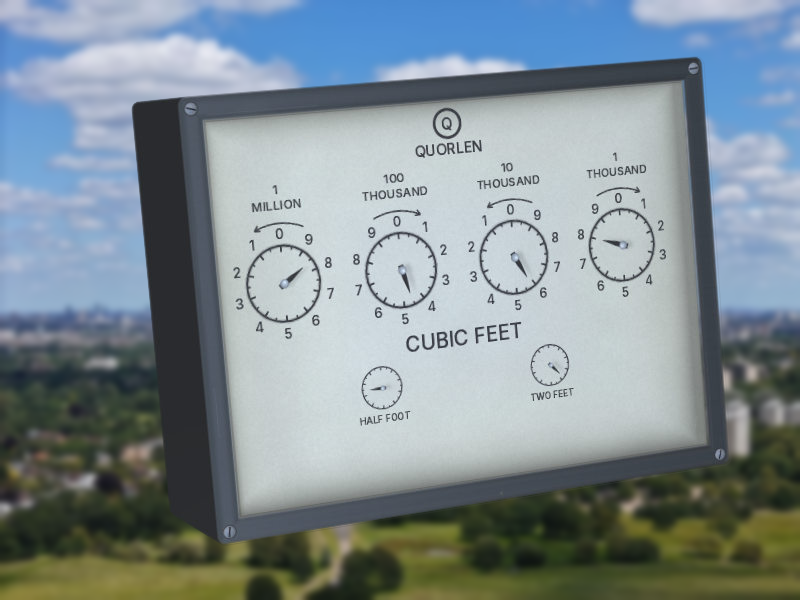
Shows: 845800 ft³
